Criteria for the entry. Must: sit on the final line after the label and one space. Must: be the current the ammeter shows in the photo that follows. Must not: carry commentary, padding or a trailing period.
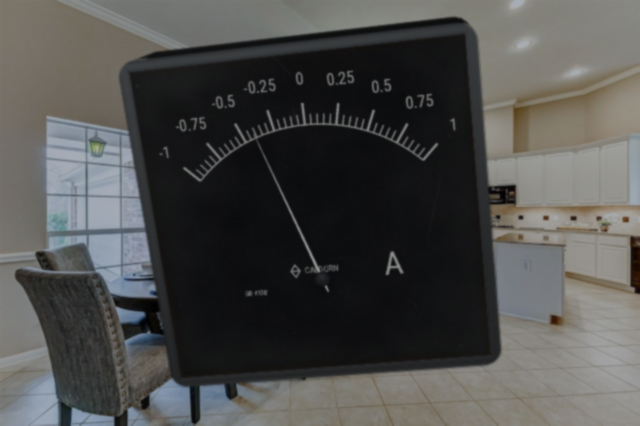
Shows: -0.4 A
